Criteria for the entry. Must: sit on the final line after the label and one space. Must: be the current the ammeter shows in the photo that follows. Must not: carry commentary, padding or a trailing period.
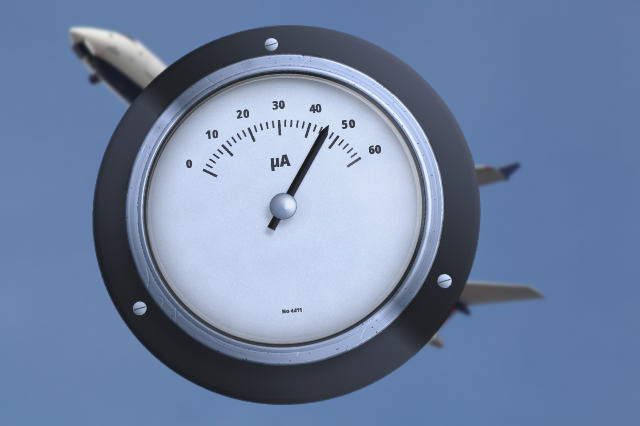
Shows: 46 µA
